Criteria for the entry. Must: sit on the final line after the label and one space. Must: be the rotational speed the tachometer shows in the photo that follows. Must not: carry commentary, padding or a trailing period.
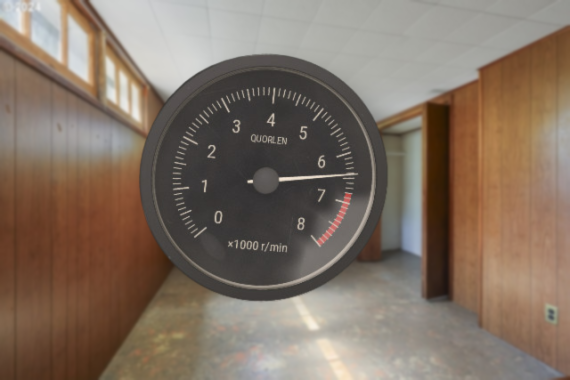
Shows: 6400 rpm
